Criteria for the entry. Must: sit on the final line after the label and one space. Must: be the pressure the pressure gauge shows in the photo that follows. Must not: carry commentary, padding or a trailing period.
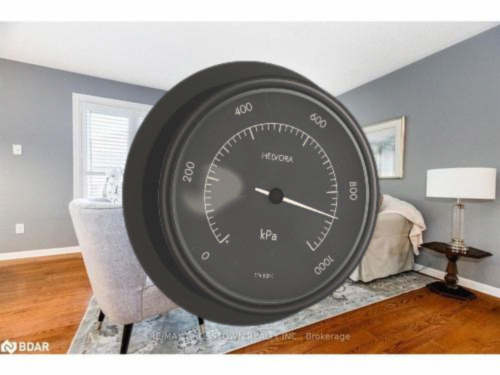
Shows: 880 kPa
